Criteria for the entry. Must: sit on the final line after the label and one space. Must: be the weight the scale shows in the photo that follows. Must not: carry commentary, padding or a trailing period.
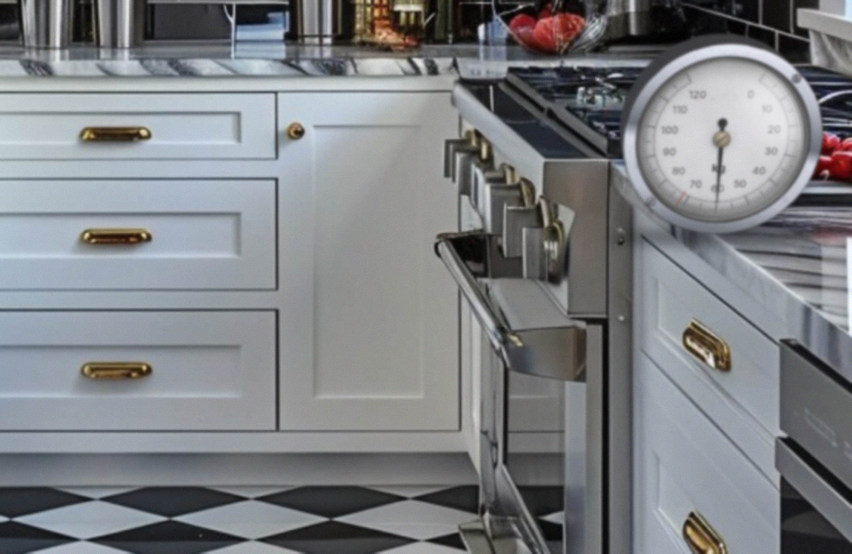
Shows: 60 kg
